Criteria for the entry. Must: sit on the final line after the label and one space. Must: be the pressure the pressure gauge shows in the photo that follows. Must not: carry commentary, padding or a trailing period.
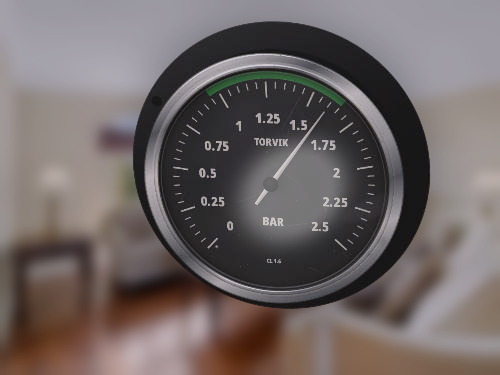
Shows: 1.6 bar
